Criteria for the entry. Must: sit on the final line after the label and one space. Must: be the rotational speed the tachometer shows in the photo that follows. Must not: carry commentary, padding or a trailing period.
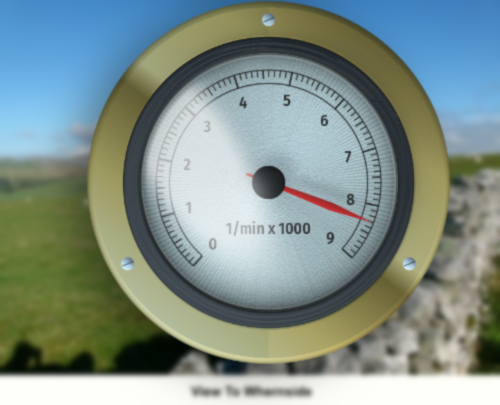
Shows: 8300 rpm
